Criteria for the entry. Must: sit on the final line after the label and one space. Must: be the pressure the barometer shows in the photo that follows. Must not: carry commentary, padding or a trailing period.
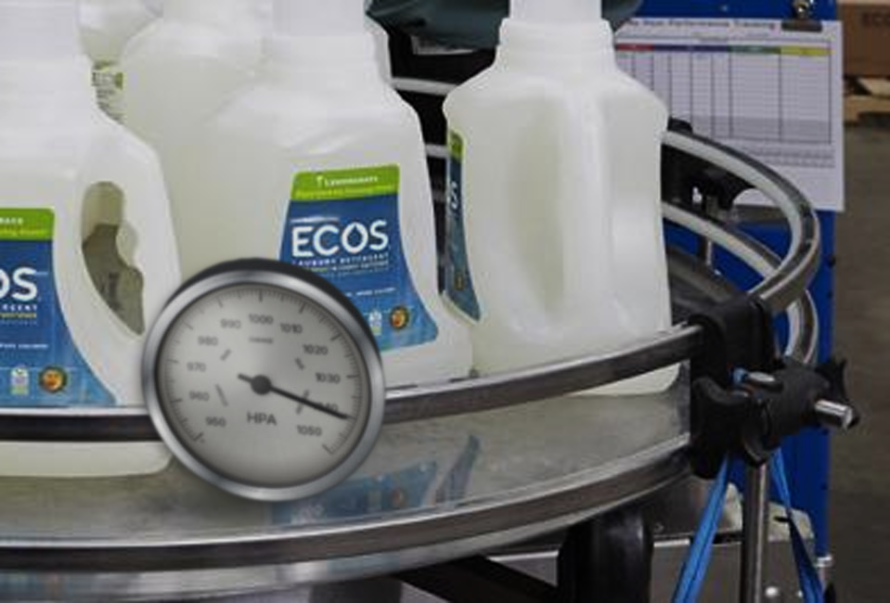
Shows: 1040 hPa
